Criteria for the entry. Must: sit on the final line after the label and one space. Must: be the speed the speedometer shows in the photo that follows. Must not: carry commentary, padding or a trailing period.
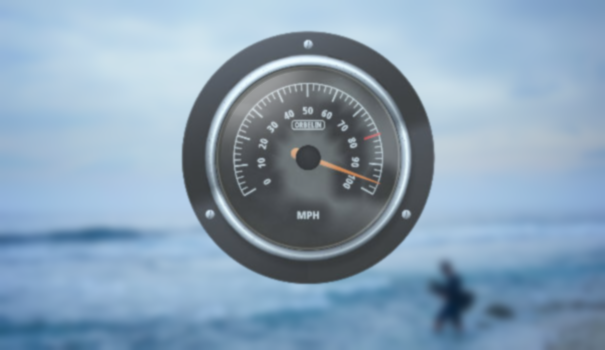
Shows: 96 mph
